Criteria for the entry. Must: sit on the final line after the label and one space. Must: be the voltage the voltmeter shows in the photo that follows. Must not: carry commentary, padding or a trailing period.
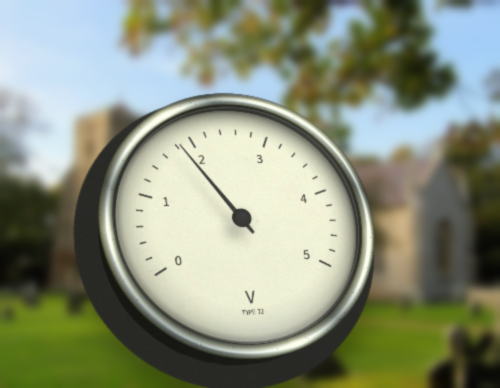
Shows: 1.8 V
